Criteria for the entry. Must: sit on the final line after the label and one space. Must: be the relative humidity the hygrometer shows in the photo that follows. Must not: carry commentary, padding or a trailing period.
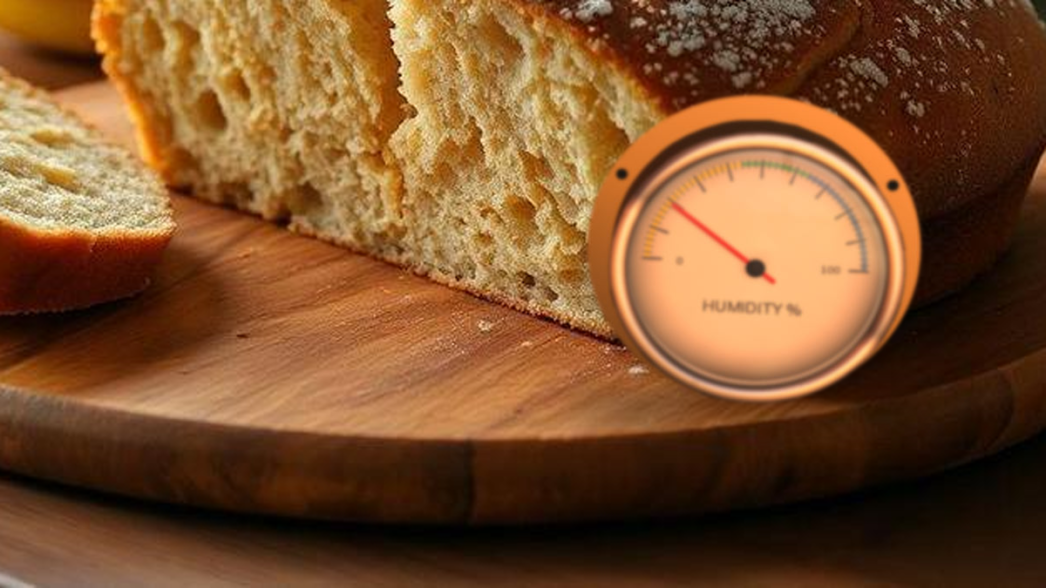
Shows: 20 %
